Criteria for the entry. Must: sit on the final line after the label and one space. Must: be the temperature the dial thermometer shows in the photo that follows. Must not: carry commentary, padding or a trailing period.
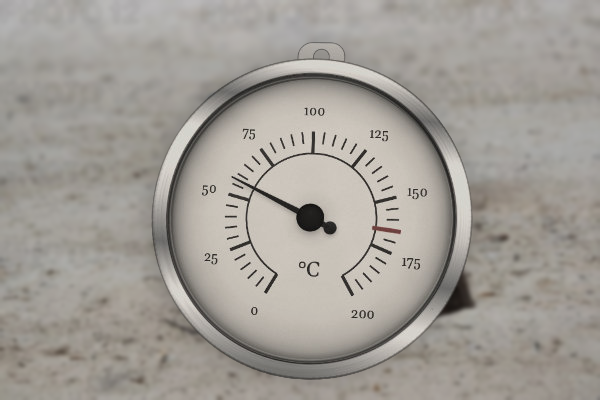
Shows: 57.5 °C
